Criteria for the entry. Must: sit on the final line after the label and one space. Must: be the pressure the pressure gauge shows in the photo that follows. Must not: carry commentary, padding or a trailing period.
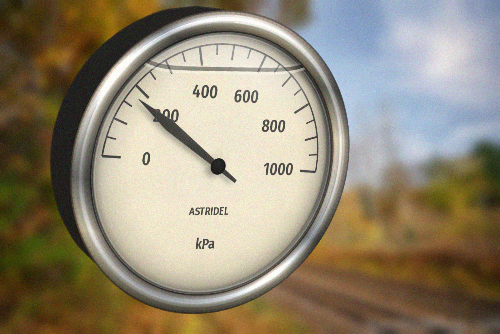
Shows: 175 kPa
